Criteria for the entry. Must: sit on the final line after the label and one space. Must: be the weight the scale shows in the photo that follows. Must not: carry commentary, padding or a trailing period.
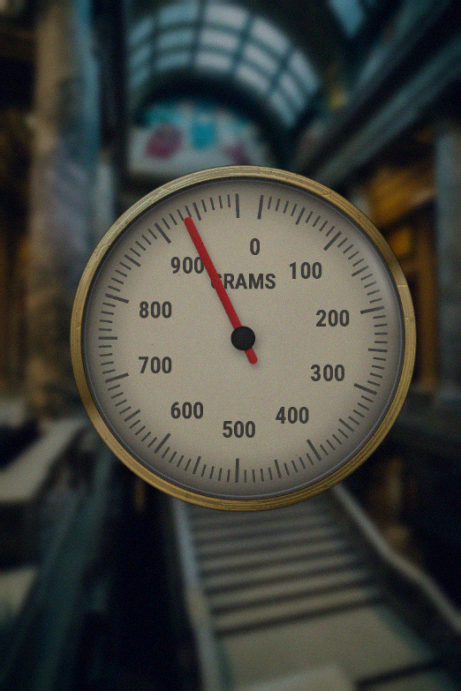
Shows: 935 g
